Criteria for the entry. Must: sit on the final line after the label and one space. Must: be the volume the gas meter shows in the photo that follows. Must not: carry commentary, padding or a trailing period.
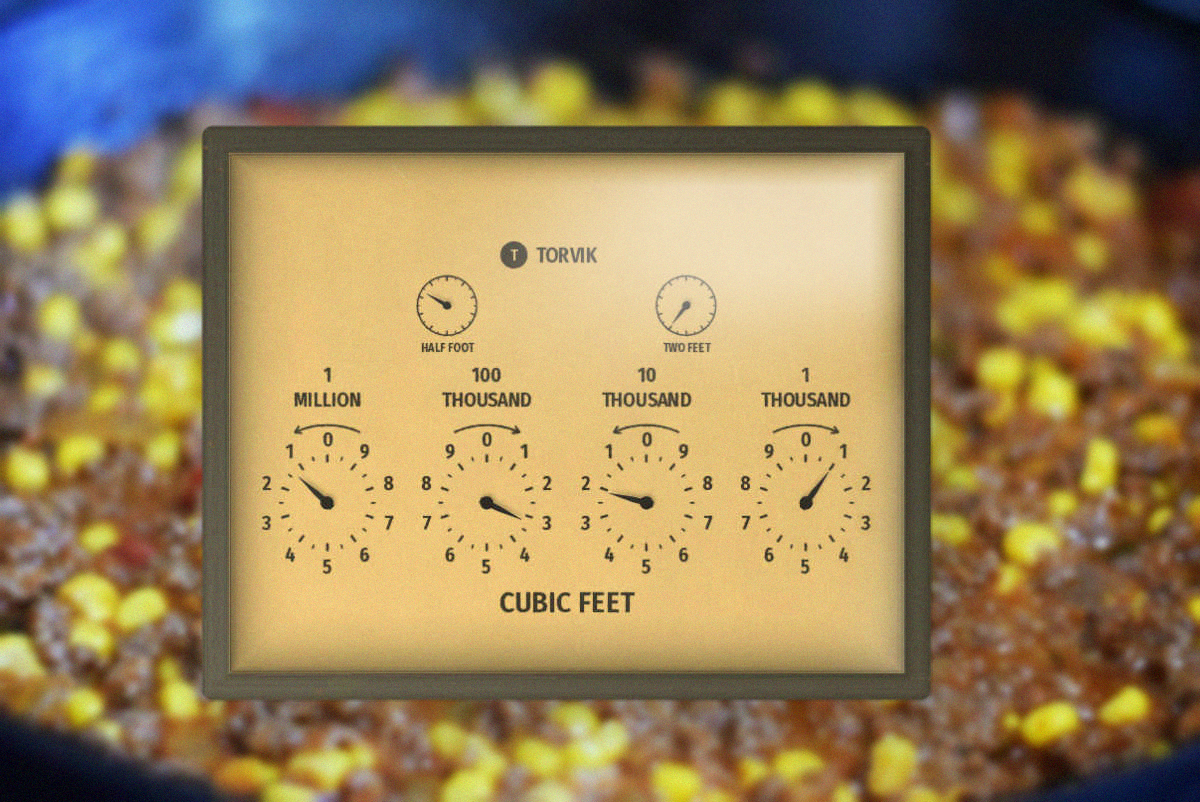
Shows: 132100 ft³
